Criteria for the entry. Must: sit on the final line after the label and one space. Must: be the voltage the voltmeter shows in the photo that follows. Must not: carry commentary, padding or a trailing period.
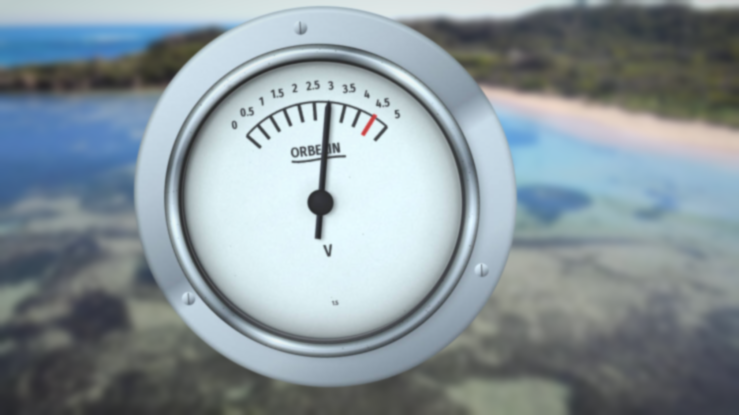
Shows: 3 V
